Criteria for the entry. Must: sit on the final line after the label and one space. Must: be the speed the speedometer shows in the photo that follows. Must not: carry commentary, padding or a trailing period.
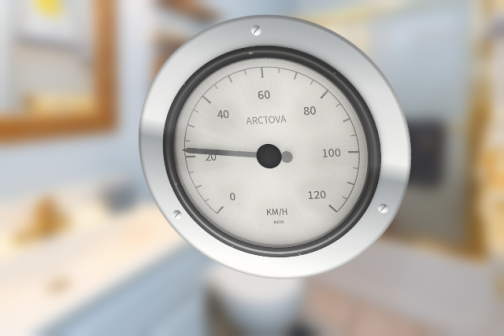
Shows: 22.5 km/h
